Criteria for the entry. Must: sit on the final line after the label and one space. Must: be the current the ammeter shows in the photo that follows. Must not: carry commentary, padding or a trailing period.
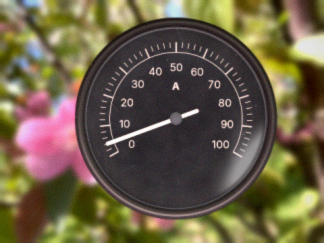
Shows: 4 A
